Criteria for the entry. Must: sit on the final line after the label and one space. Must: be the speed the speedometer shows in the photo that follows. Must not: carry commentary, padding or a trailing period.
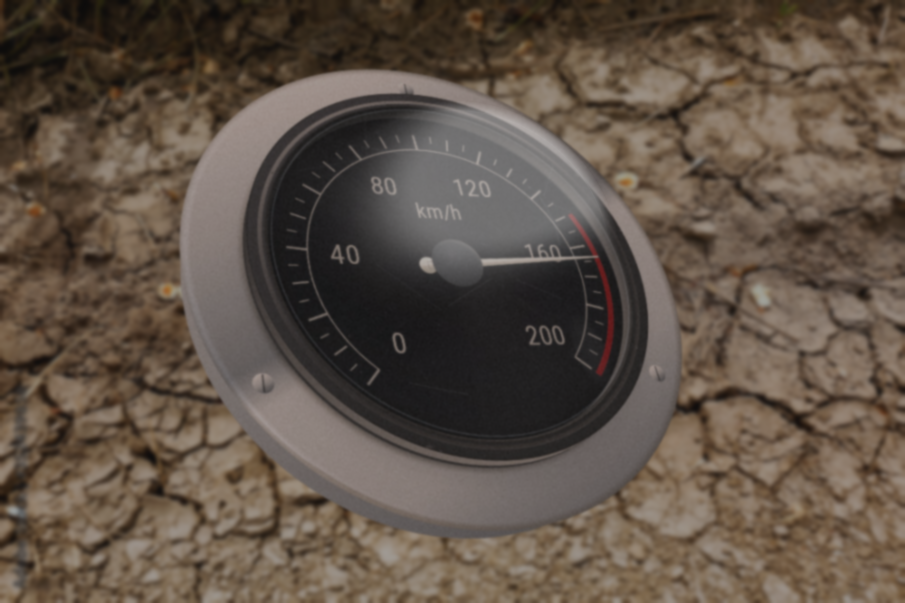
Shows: 165 km/h
